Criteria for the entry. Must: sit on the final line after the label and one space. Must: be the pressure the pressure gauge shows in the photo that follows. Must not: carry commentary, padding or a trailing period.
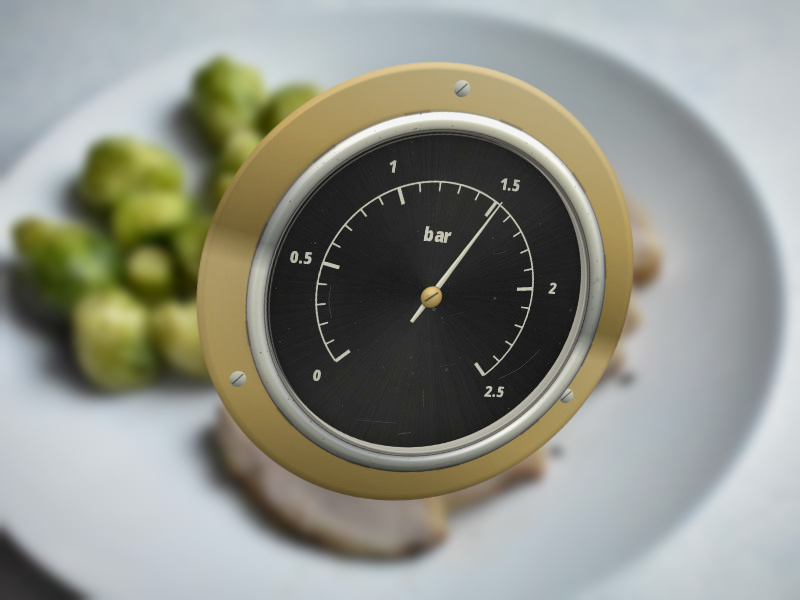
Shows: 1.5 bar
